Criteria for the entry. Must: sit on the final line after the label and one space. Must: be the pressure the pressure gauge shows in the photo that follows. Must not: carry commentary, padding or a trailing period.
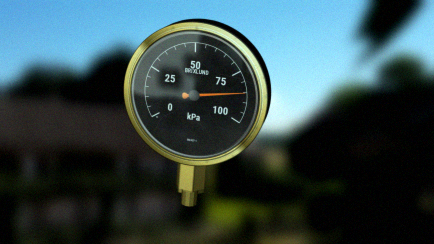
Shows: 85 kPa
